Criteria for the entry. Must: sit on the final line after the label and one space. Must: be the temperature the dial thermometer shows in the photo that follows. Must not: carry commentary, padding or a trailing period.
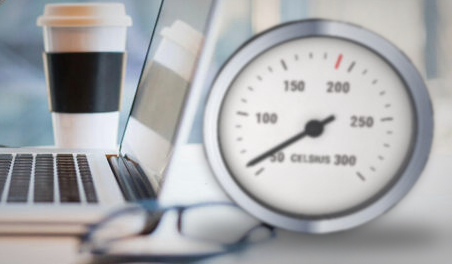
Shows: 60 °C
